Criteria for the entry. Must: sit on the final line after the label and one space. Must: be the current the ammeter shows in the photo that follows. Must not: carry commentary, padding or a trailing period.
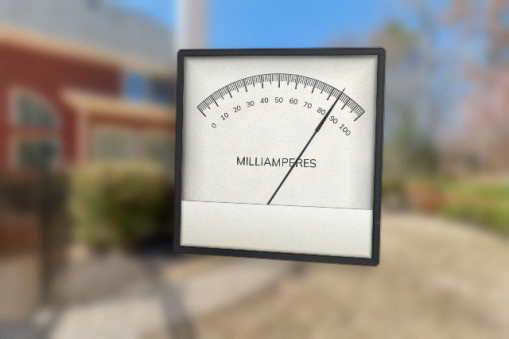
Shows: 85 mA
